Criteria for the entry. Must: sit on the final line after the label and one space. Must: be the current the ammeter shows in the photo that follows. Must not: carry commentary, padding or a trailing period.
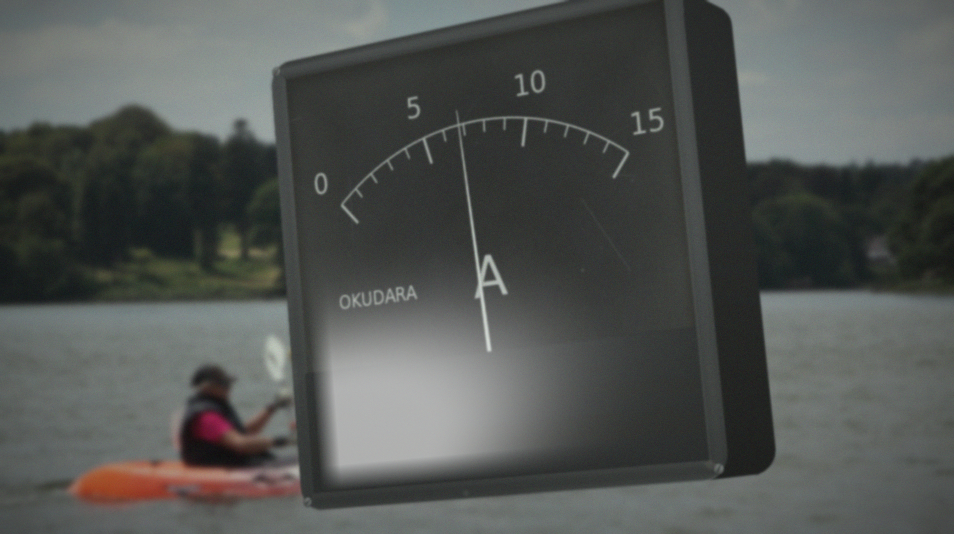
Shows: 7 A
